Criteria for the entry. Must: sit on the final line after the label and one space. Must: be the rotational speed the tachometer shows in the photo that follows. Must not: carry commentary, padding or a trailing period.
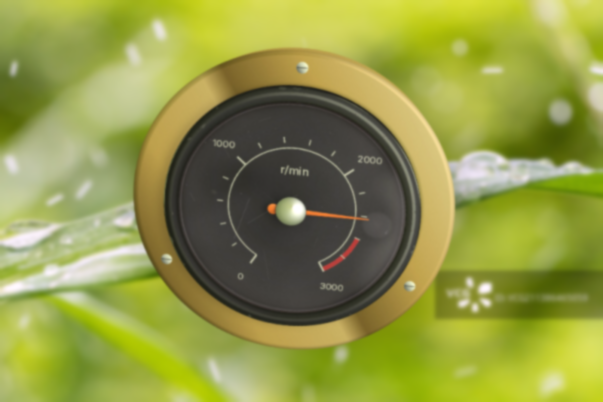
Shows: 2400 rpm
